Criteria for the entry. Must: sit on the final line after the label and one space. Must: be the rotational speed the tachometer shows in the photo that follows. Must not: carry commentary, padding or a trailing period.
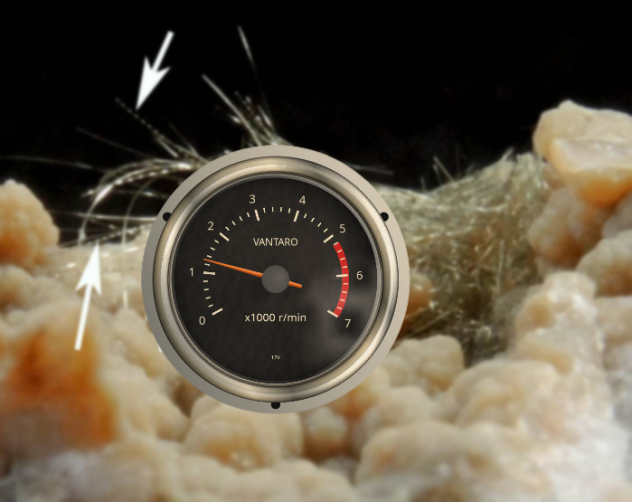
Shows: 1300 rpm
